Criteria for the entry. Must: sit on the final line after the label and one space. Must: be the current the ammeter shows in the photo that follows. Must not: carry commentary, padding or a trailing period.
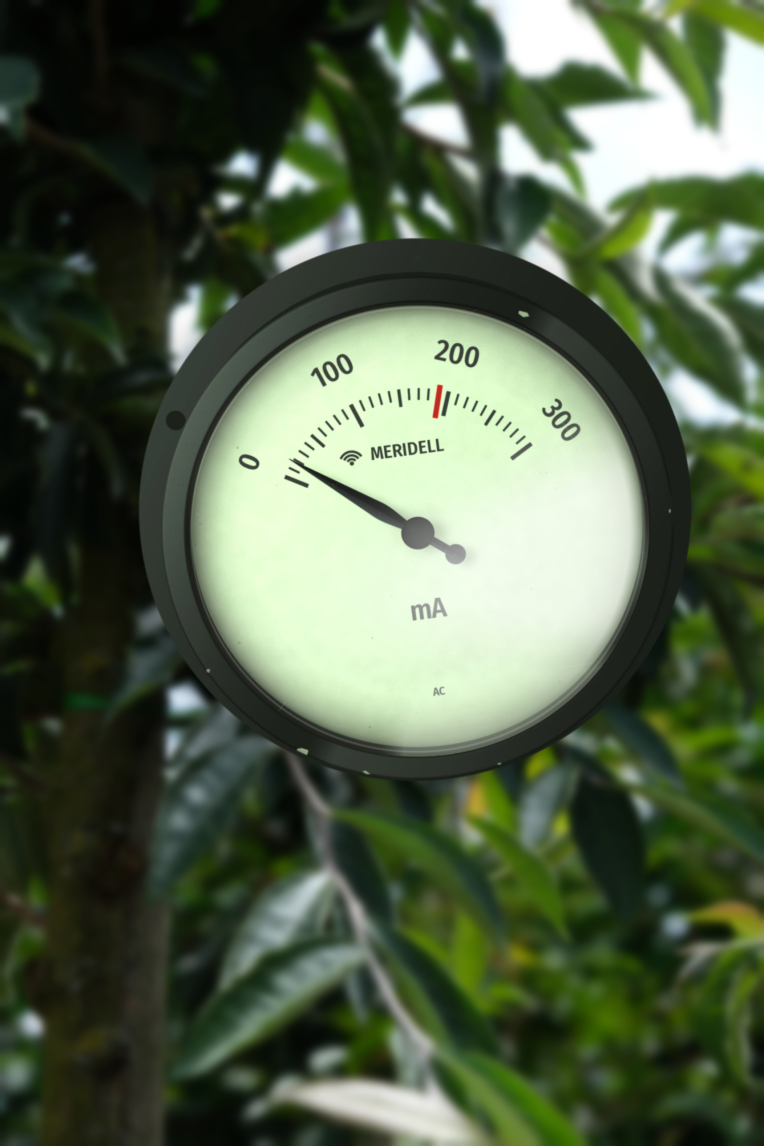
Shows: 20 mA
